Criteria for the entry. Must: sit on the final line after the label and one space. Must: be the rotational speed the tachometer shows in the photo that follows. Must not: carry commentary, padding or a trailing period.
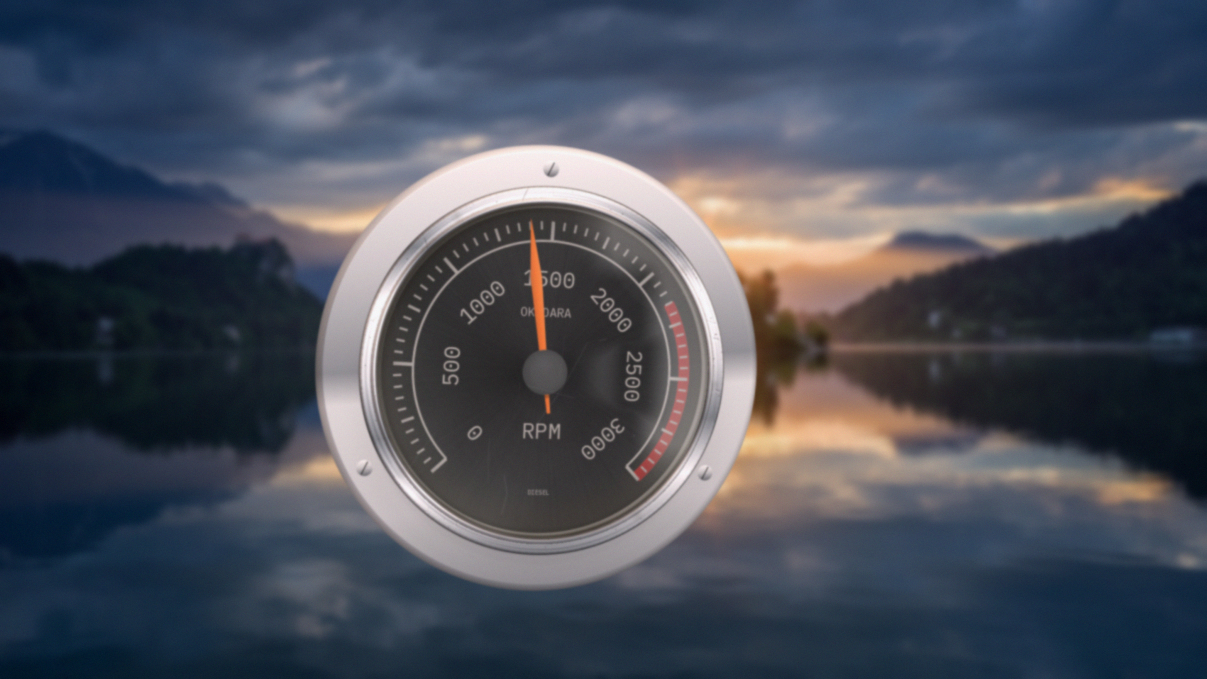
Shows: 1400 rpm
